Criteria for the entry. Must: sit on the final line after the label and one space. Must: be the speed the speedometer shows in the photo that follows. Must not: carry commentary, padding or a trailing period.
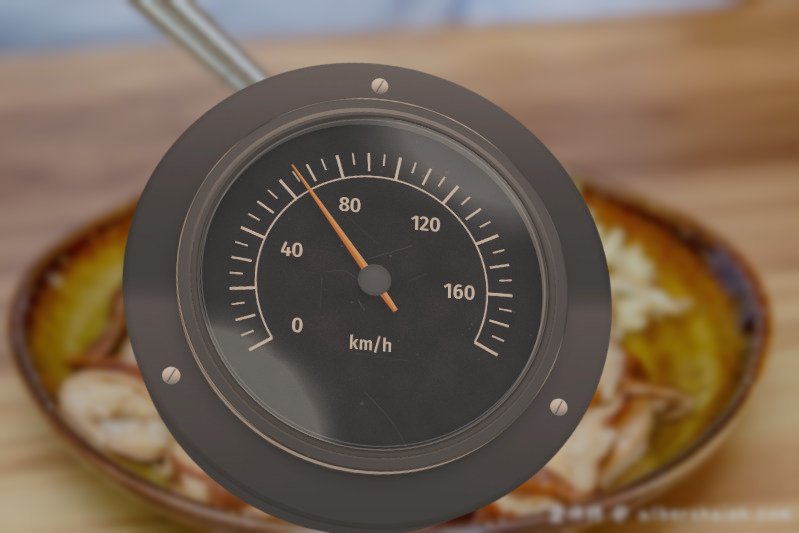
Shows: 65 km/h
